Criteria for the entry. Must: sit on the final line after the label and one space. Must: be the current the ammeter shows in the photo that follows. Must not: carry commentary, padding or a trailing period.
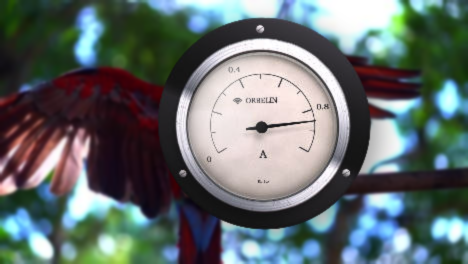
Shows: 0.85 A
